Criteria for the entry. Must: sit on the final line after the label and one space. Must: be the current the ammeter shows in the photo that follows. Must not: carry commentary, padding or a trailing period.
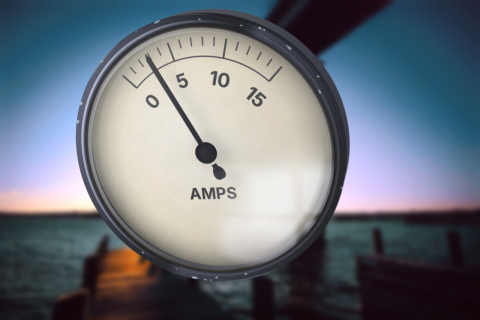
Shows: 3 A
